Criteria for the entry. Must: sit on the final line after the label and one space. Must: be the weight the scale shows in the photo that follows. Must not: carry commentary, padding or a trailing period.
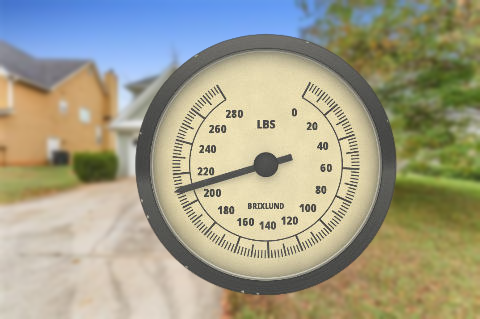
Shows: 210 lb
